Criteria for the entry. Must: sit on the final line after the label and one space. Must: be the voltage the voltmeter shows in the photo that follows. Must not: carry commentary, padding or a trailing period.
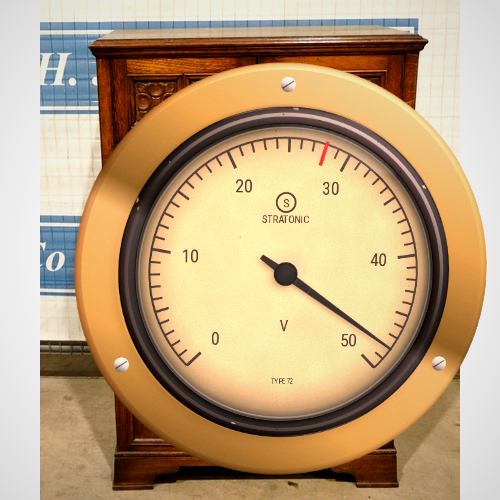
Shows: 48 V
